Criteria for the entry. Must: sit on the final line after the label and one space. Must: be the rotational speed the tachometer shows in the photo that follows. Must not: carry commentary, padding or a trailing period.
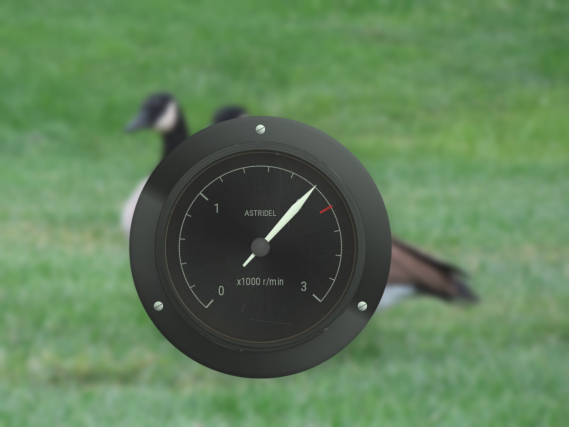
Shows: 2000 rpm
